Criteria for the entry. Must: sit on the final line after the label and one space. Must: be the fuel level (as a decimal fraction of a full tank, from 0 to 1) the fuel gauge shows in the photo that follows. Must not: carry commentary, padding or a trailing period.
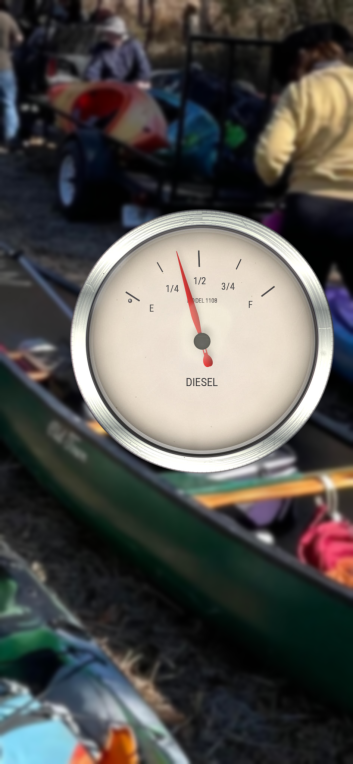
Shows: 0.375
